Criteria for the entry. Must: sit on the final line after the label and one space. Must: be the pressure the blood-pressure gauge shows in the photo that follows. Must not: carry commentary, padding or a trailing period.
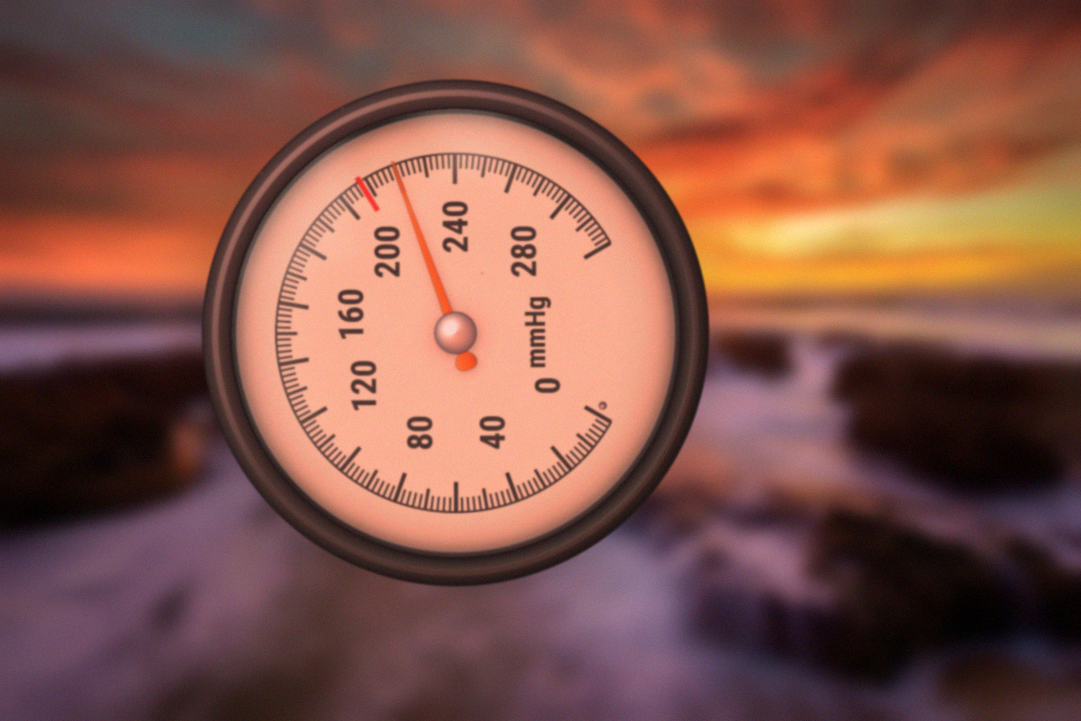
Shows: 220 mmHg
